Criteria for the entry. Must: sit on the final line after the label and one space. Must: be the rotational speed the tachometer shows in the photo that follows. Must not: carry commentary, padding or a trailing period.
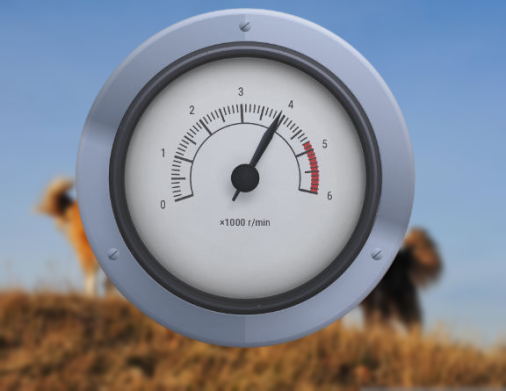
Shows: 3900 rpm
